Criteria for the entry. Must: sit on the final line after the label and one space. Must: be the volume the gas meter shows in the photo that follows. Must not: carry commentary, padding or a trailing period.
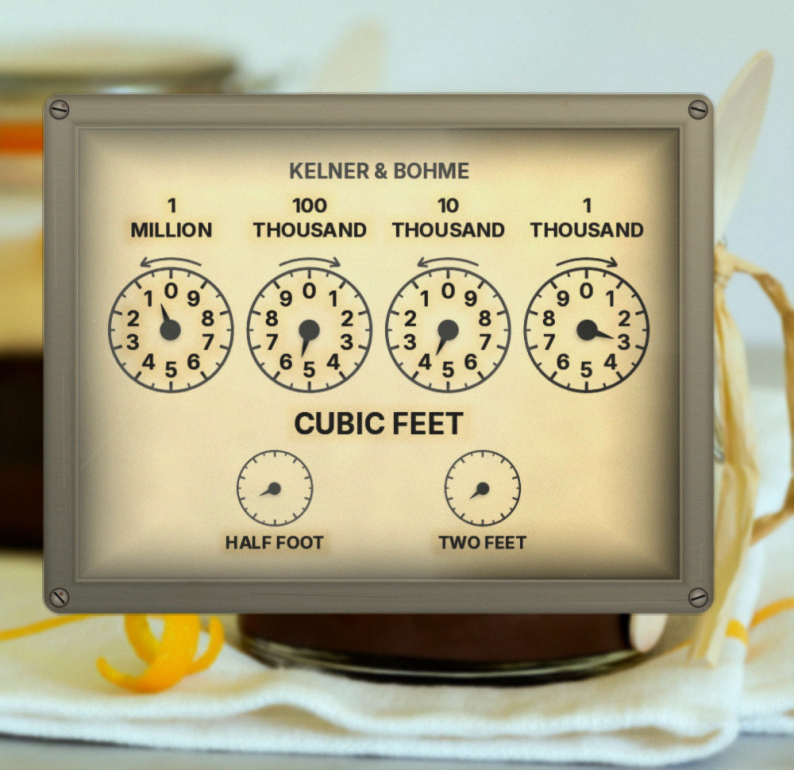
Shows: 54300 ft³
